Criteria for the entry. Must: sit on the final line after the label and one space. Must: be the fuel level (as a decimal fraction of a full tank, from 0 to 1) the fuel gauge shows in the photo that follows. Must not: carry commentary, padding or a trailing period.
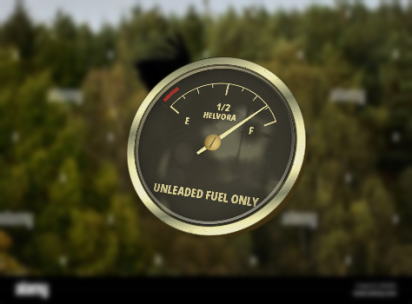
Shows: 0.875
